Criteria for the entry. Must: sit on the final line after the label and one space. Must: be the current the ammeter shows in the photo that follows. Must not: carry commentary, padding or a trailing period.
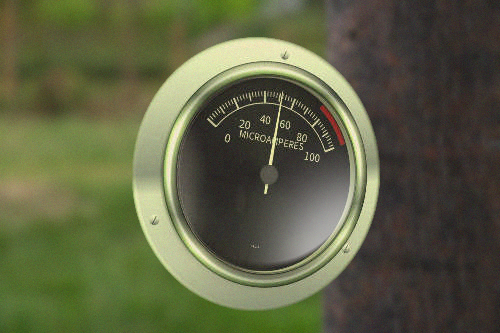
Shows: 50 µA
